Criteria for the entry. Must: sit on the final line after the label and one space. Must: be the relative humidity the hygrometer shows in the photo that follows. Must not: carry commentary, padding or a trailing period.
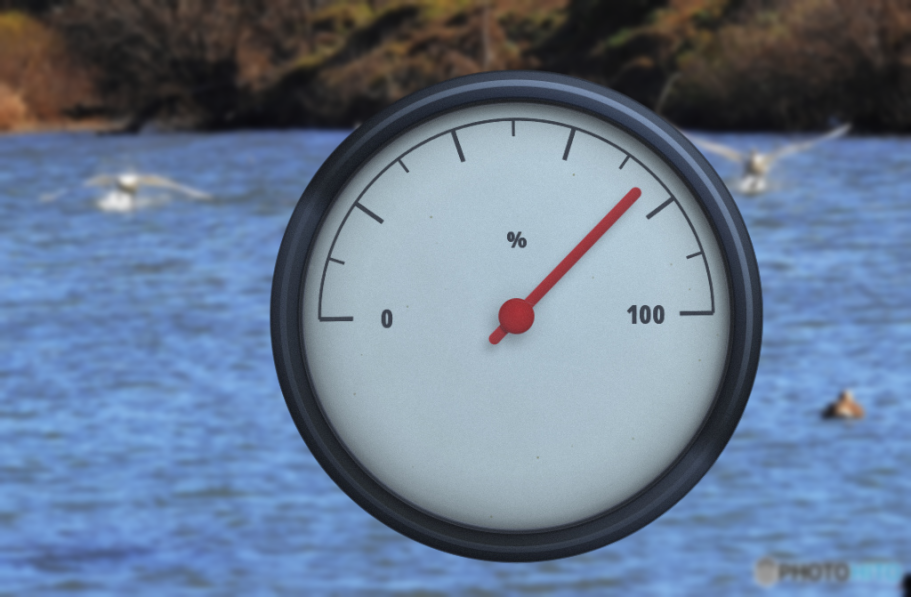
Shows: 75 %
